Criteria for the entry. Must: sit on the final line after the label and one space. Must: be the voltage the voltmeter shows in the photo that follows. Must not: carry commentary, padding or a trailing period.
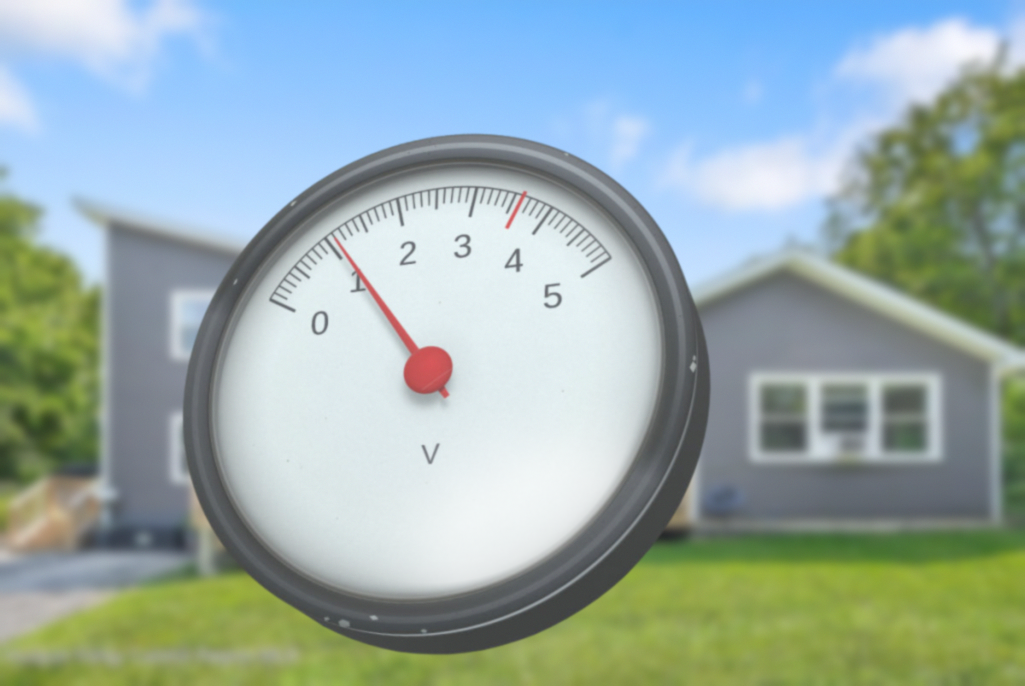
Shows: 1.1 V
